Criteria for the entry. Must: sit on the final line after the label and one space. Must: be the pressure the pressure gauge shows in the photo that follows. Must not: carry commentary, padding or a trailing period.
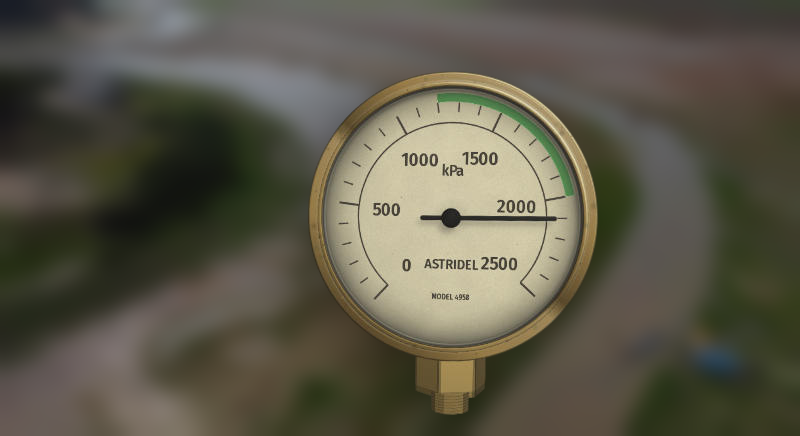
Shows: 2100 kPa
